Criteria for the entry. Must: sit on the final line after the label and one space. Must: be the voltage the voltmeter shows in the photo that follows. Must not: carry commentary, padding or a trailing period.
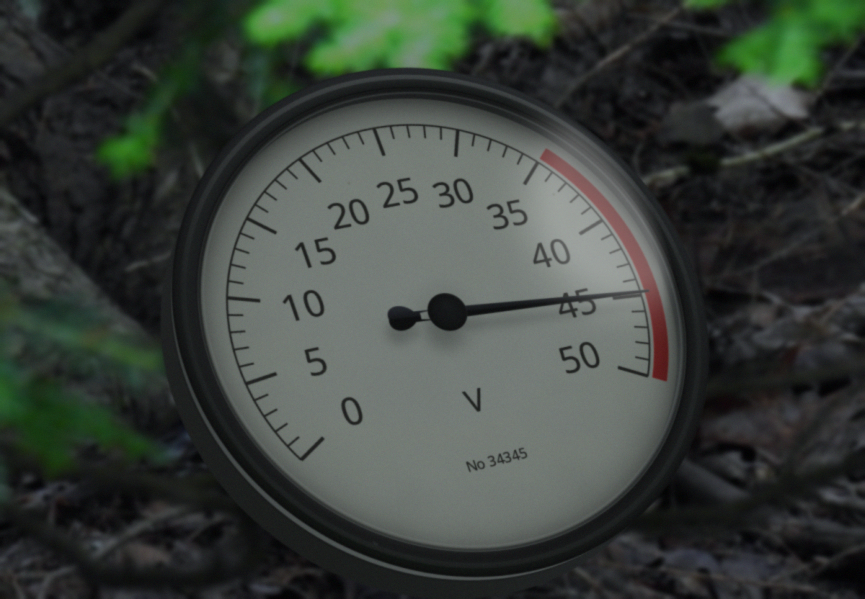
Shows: 45 V
